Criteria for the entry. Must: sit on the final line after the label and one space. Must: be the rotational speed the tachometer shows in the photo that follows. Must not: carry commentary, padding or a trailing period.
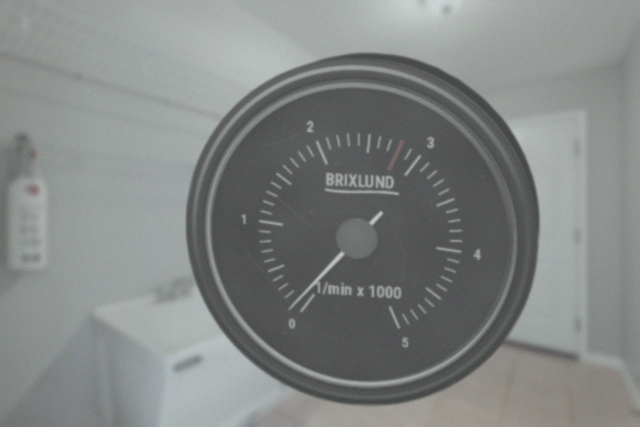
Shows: 100 rpm
